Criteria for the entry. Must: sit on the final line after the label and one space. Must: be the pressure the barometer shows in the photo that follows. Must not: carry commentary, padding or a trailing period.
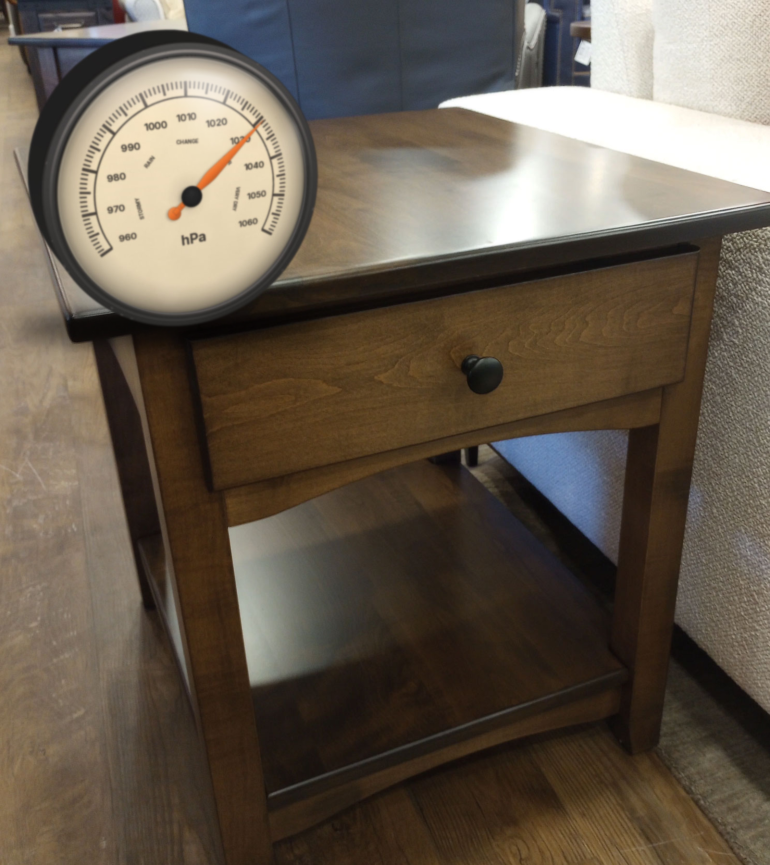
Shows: 1030 hPa
